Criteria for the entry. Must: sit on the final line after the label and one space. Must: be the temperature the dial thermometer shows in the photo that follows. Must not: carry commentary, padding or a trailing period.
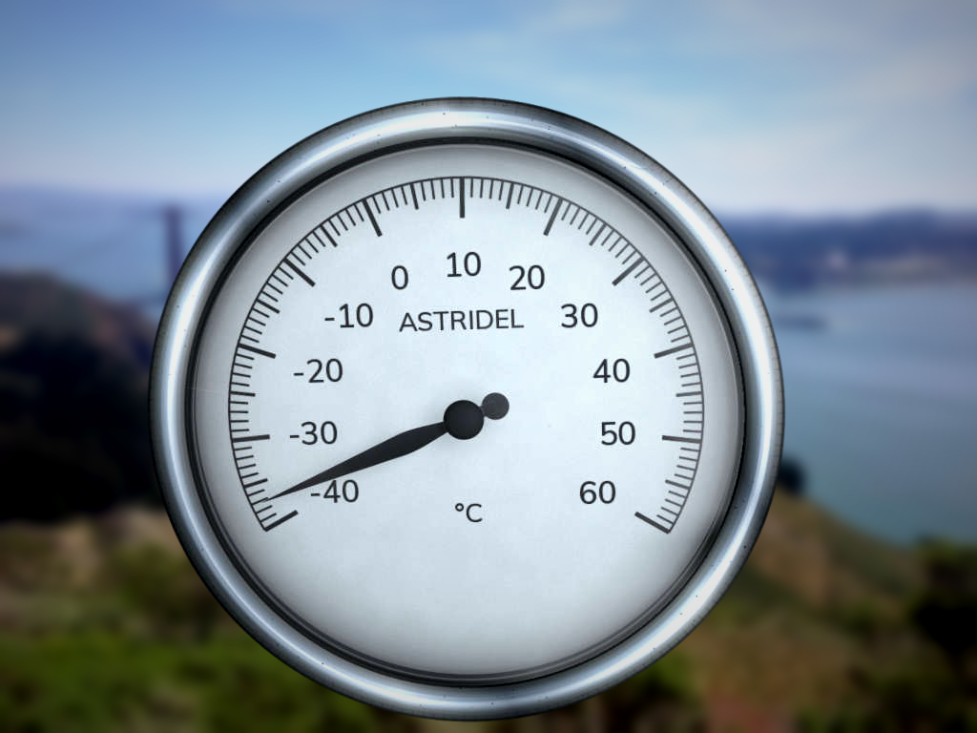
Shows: -37 °C
